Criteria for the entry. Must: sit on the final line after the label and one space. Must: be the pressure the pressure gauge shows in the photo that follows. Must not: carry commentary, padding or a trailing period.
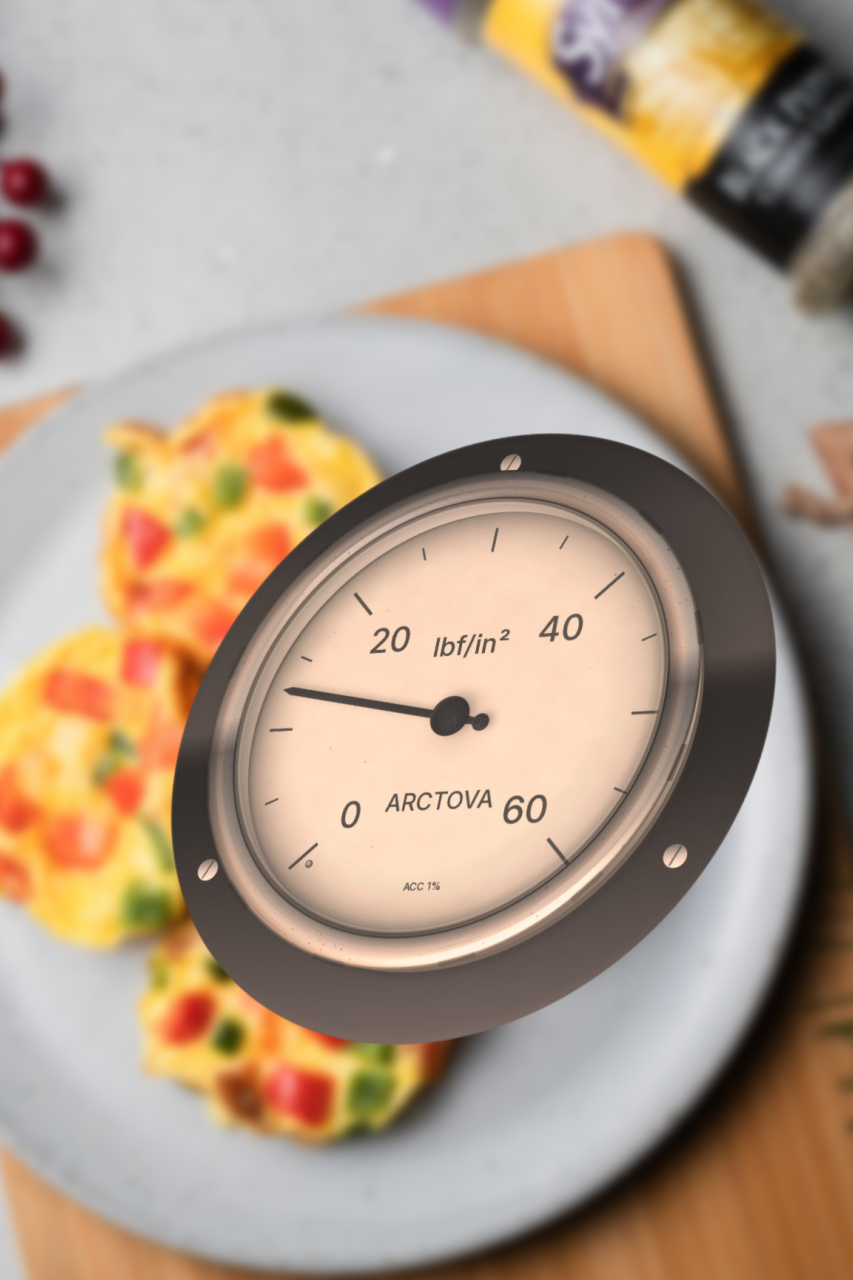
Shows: 12.5 psi
